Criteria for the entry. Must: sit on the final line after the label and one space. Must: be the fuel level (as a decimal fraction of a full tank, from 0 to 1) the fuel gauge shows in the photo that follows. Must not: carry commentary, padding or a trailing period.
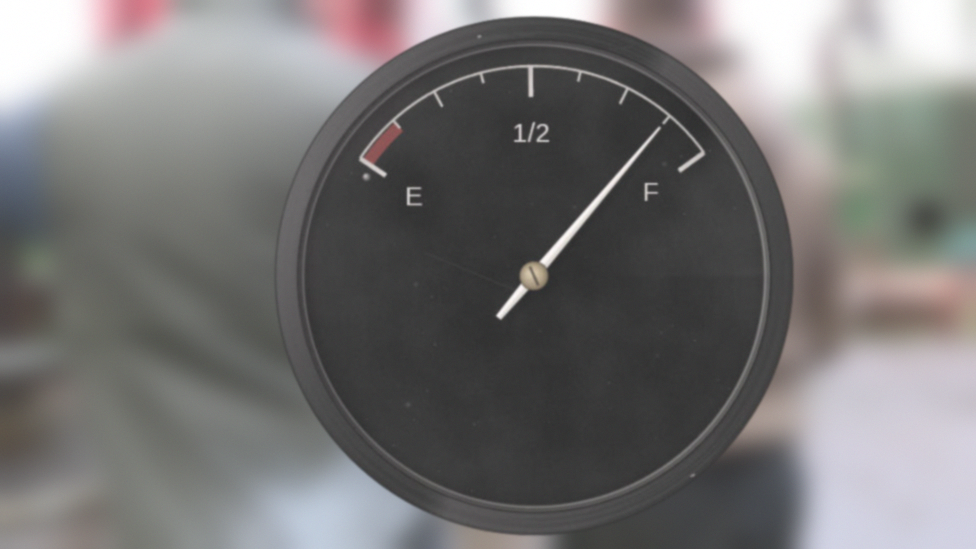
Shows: 0.875
